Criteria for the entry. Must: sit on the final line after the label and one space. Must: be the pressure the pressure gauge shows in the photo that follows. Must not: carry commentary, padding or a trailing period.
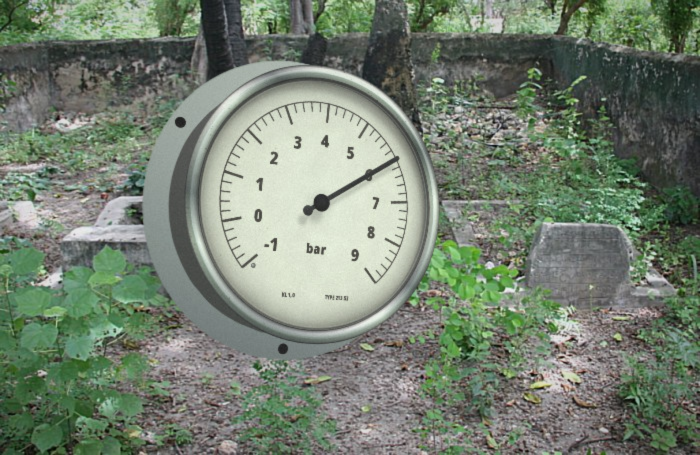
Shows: 6 bar
